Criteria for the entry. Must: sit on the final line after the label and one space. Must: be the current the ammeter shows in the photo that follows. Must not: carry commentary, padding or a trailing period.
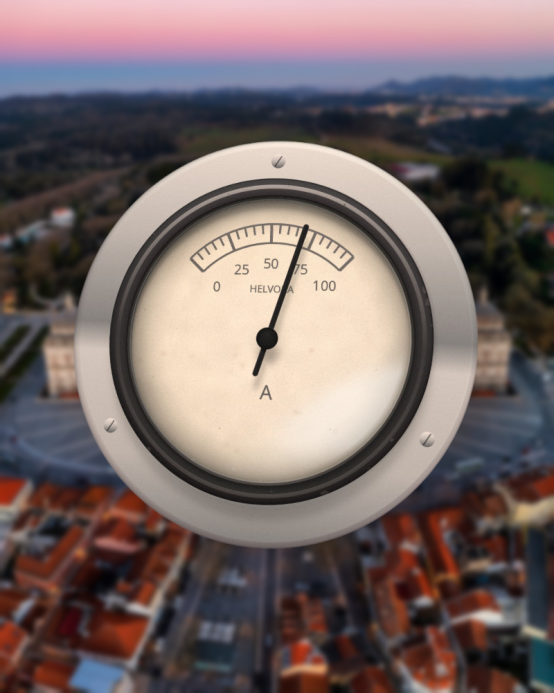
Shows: 70 A
